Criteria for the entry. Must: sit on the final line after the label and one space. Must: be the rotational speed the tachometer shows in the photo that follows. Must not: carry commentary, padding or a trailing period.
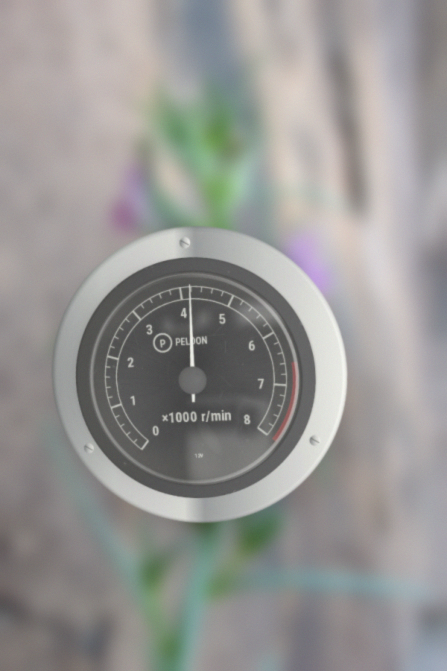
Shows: 4200 rpm
